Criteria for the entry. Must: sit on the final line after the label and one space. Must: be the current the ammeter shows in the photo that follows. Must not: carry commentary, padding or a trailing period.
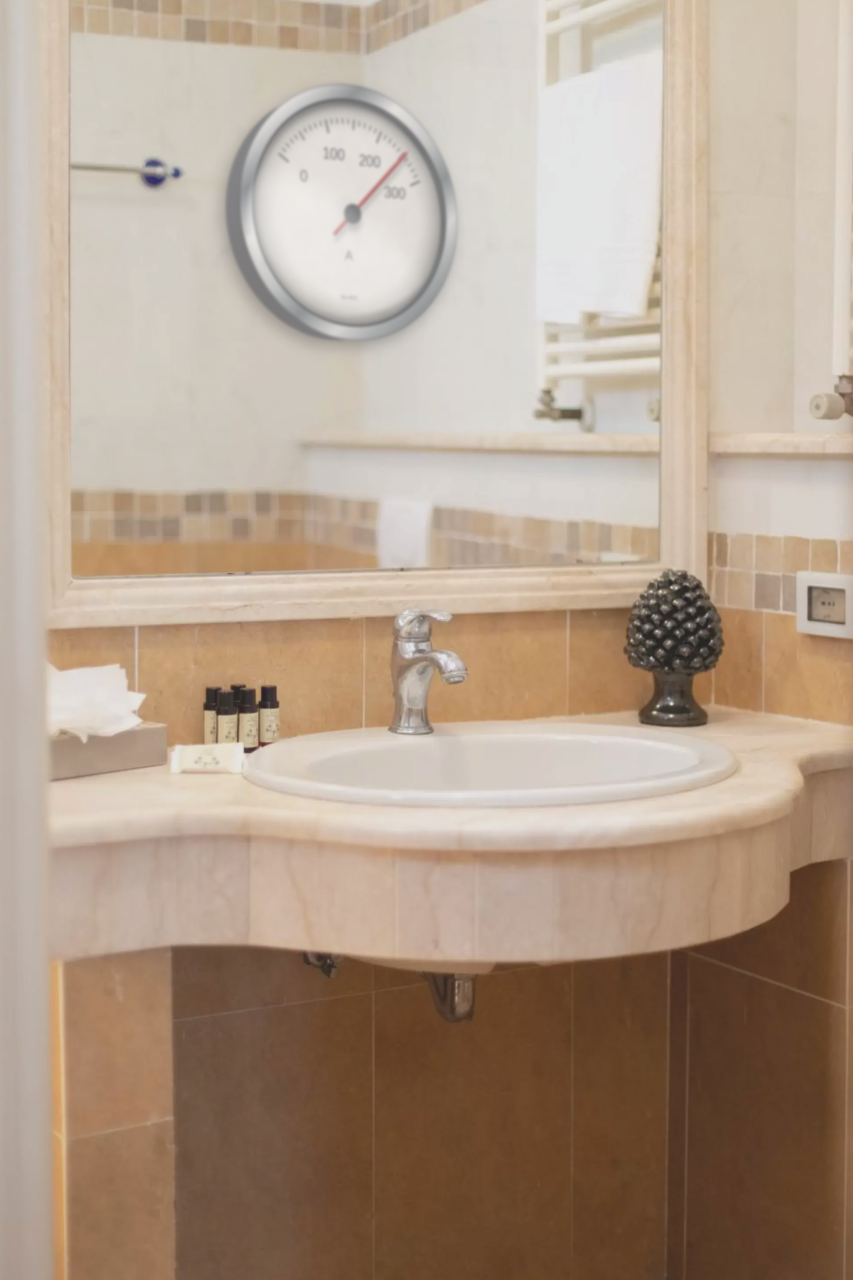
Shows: 250 A
